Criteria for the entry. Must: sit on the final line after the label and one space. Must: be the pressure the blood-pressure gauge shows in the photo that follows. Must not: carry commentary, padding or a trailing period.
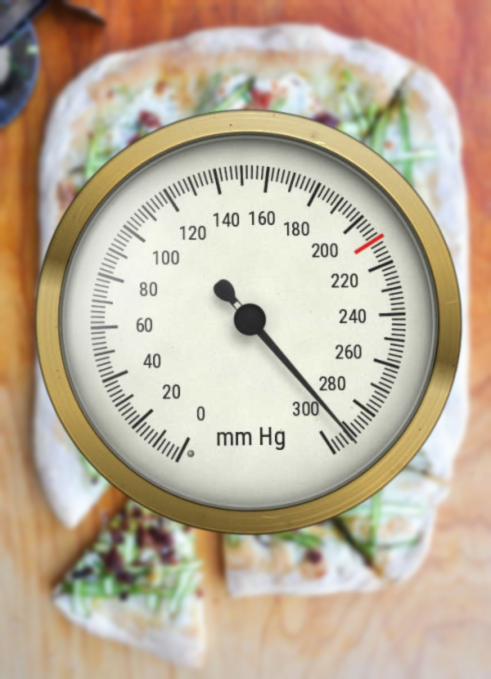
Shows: 292 mmHg
